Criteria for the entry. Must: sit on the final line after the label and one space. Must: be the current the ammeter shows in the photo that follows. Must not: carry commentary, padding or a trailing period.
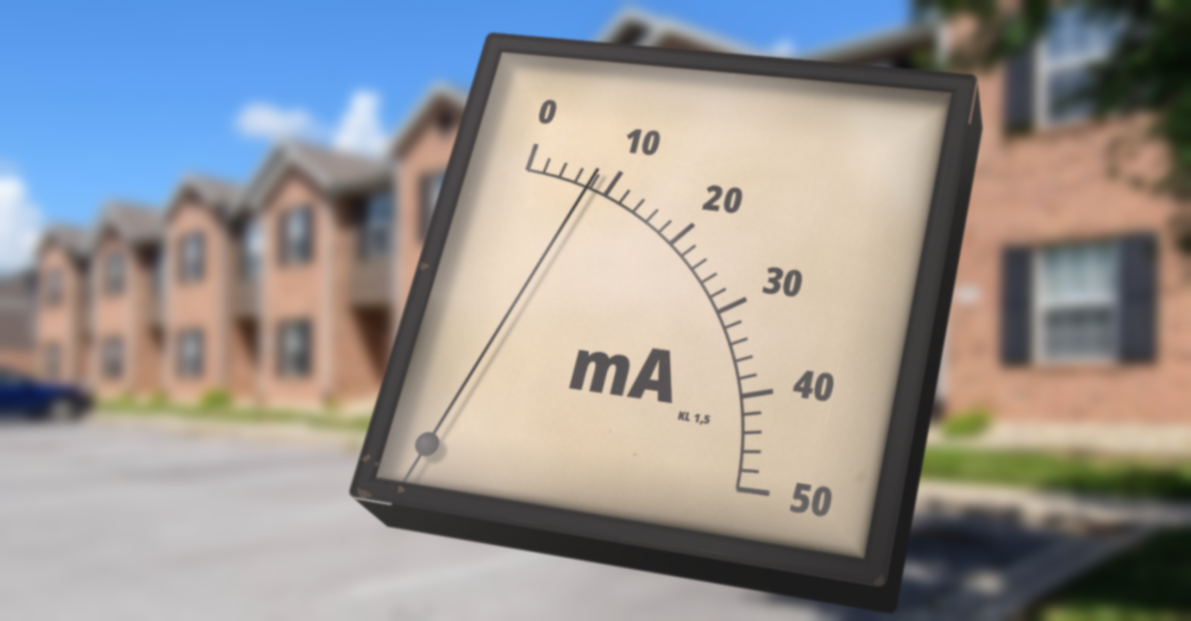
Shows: 8 mA
